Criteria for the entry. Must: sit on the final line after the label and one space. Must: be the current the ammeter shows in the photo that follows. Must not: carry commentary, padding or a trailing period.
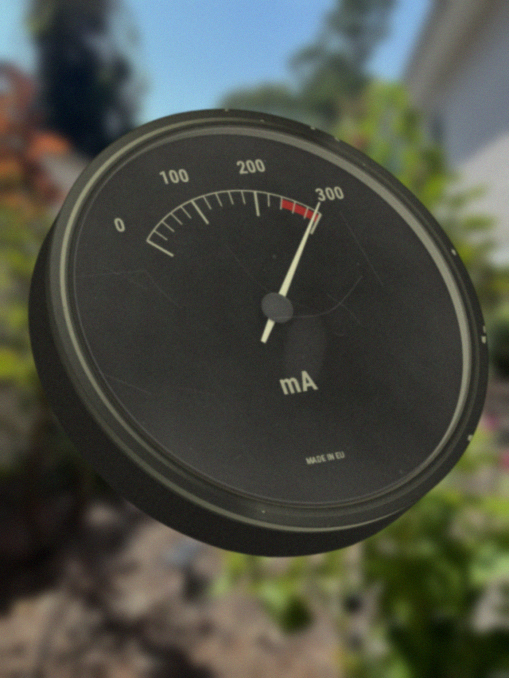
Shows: 290 mA
